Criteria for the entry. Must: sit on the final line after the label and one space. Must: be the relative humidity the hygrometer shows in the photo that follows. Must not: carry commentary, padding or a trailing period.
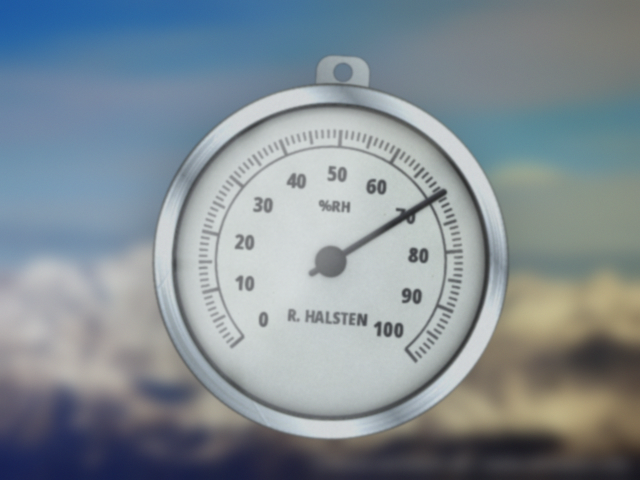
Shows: 70 %
